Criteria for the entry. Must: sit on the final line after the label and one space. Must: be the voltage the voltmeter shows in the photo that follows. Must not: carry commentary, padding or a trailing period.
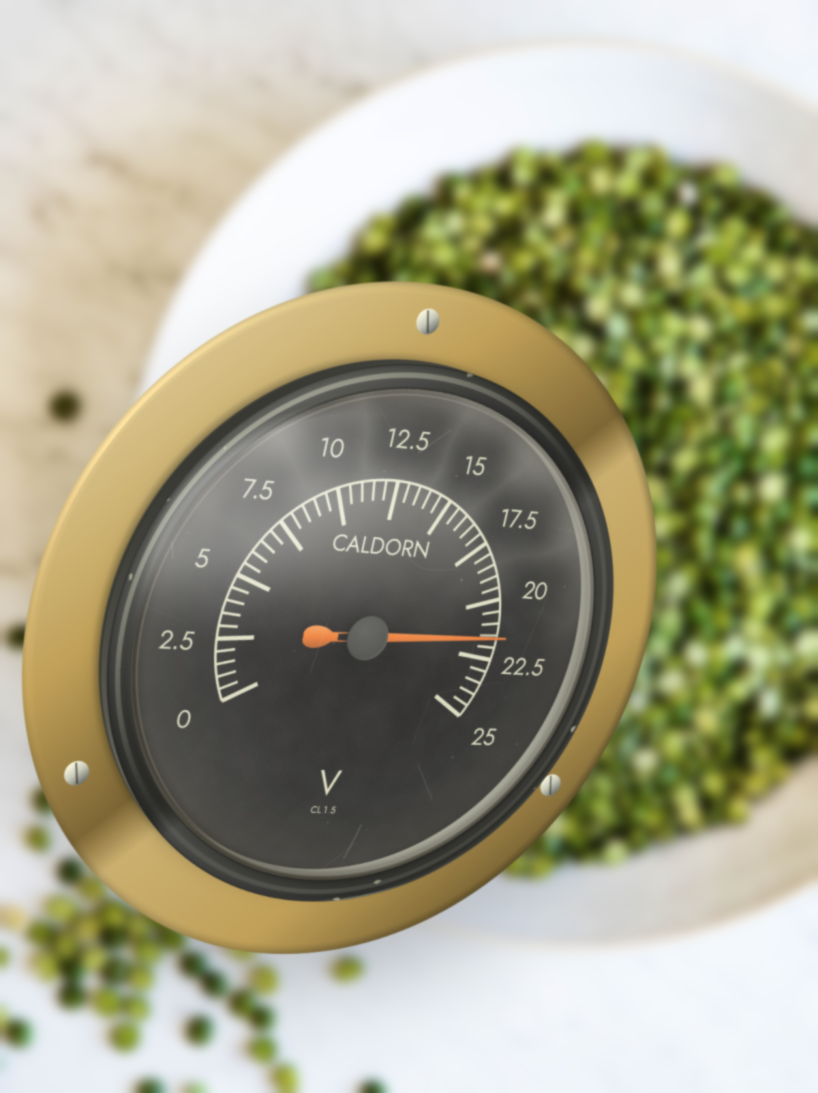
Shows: 21.5 V
